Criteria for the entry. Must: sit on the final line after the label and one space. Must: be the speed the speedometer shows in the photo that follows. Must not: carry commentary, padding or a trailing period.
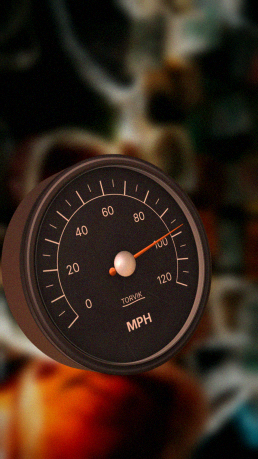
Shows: 97.5 mph
